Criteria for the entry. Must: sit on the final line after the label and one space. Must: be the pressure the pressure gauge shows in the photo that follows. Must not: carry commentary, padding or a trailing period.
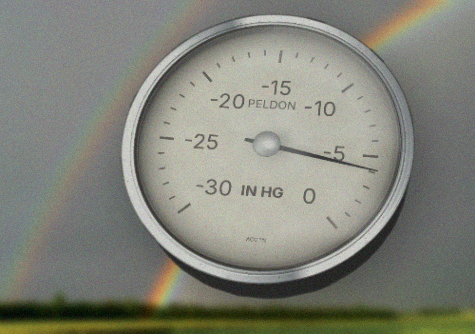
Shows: -4 inHg
